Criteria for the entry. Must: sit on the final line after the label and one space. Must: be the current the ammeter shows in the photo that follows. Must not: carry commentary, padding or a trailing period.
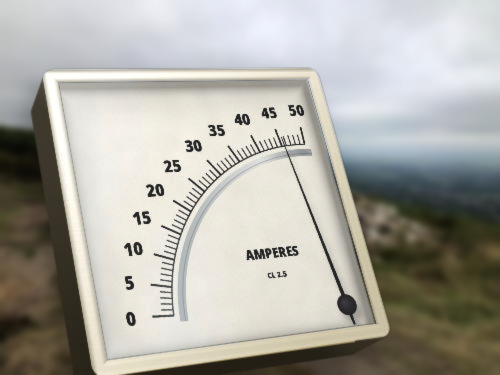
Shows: 45 A
